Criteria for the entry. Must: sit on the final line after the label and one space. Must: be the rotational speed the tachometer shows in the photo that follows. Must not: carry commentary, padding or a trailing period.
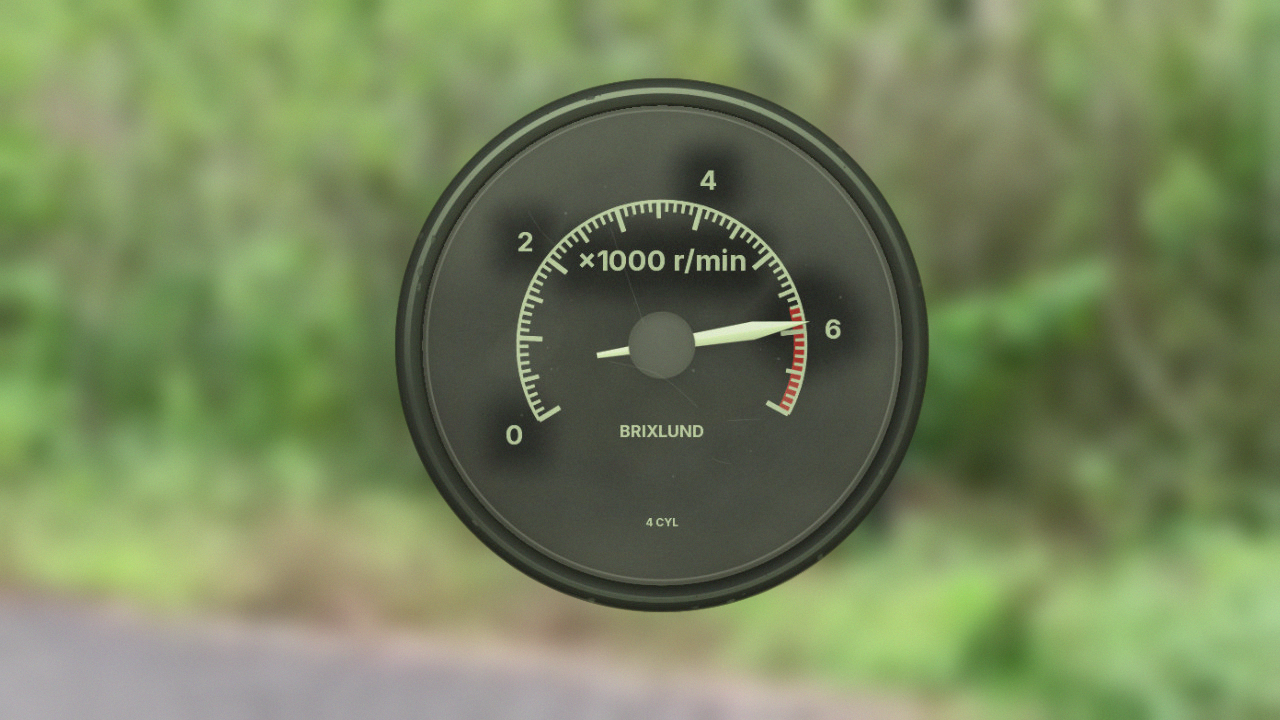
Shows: 5900 rpm
